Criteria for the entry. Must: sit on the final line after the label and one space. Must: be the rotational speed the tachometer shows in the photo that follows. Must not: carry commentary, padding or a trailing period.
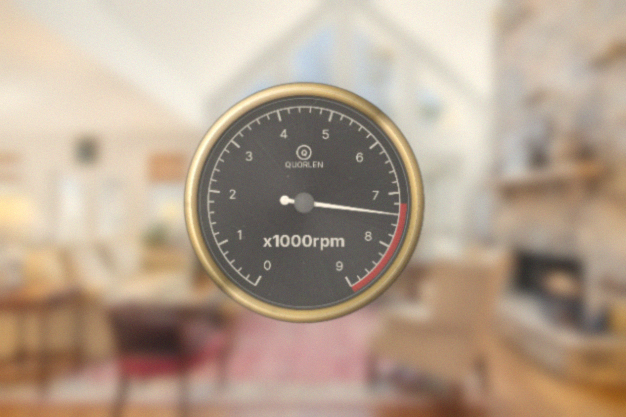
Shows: 7400 rpm
